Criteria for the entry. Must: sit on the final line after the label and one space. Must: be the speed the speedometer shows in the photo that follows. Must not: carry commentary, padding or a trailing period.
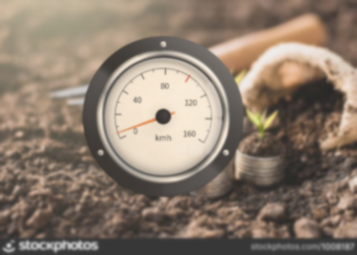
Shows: 5 km/h
